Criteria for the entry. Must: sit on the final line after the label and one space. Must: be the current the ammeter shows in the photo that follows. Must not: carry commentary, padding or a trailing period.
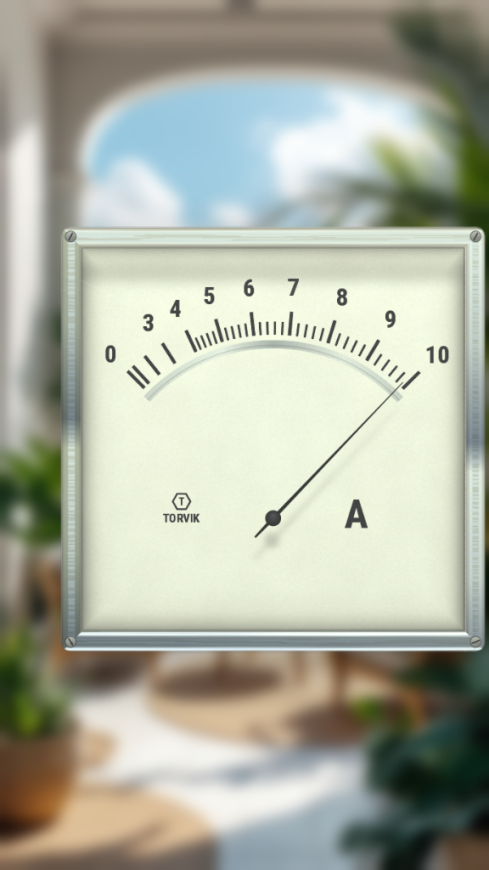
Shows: 9.9 A
